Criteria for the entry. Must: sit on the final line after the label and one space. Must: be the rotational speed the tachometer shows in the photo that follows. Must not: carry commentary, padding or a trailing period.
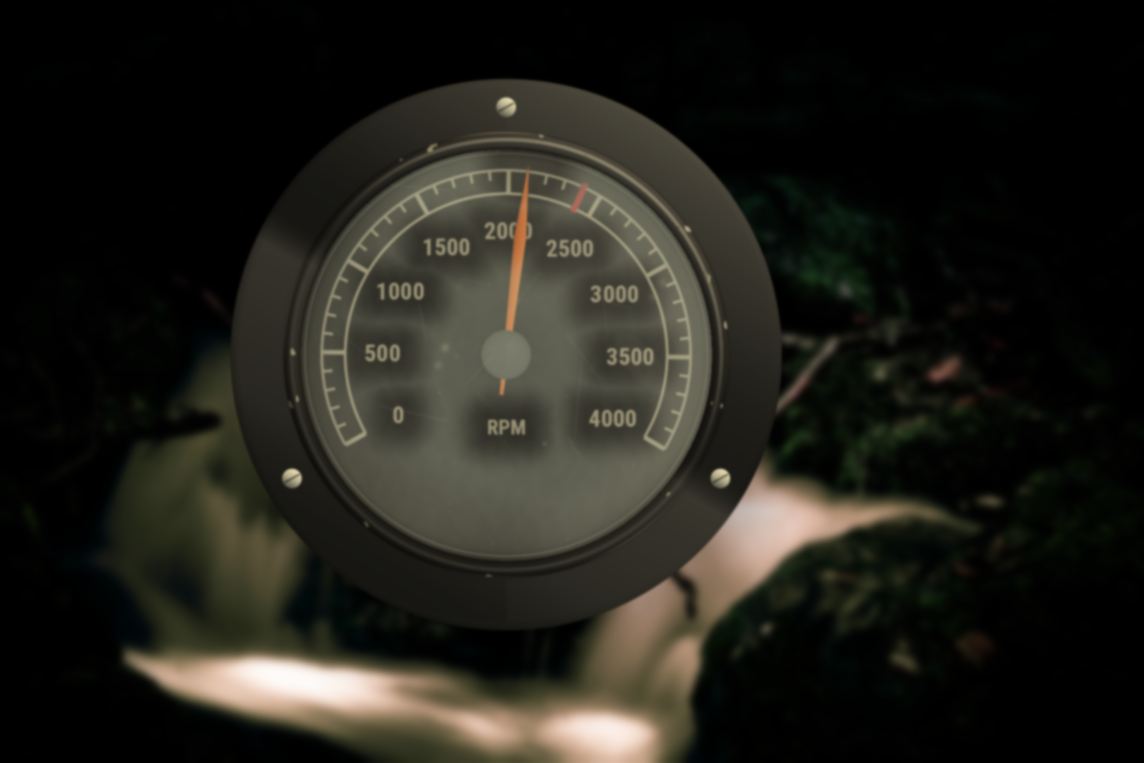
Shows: 2100 rpm
